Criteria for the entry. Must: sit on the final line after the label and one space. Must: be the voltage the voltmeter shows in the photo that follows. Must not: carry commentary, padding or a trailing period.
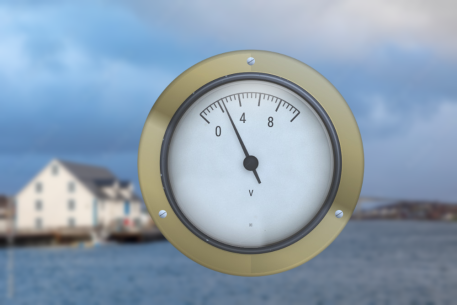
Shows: 2.4 V
